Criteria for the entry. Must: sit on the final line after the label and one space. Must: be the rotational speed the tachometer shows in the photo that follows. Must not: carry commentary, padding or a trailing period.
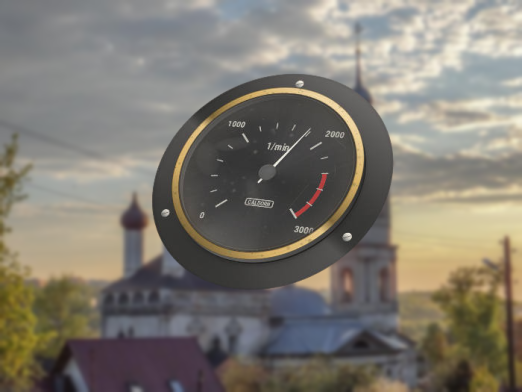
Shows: 1800 rpm
